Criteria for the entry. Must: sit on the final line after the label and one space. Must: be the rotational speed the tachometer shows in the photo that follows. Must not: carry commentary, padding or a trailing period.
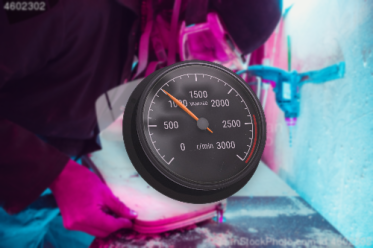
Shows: 1000 rpm
